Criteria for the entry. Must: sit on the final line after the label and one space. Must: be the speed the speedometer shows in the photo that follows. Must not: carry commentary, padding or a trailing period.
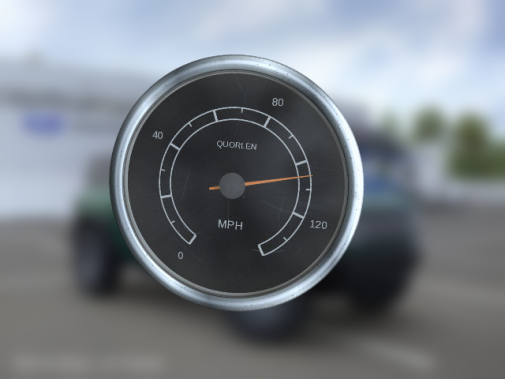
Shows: 105 mph
